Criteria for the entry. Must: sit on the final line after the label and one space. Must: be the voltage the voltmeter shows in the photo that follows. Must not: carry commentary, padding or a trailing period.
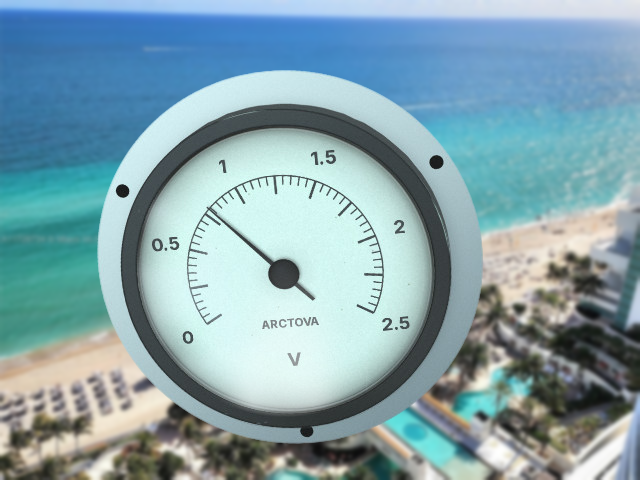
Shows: 0.8 V
